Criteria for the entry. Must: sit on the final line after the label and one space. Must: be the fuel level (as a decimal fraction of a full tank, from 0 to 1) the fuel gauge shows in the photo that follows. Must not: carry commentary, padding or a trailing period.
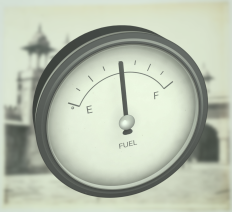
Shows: 0.5
